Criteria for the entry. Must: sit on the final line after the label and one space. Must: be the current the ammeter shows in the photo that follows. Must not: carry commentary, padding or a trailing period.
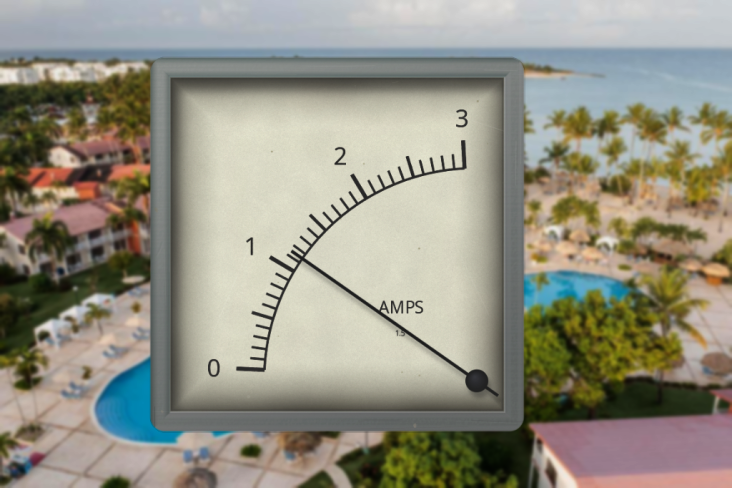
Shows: 1.15 A
